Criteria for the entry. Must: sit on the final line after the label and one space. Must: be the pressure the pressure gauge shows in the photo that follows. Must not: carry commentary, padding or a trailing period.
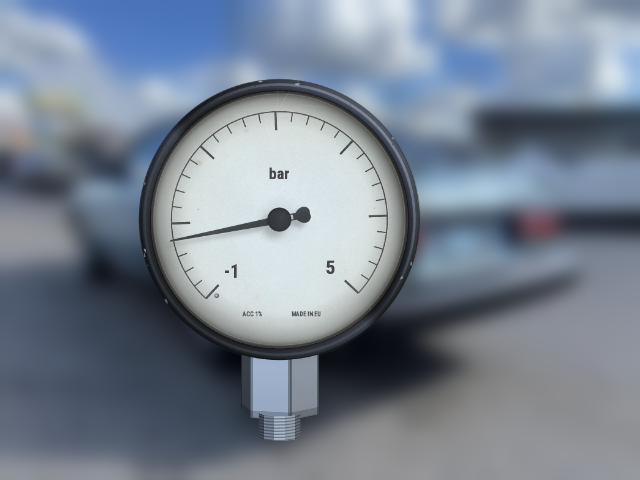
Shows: -0.2 bar
